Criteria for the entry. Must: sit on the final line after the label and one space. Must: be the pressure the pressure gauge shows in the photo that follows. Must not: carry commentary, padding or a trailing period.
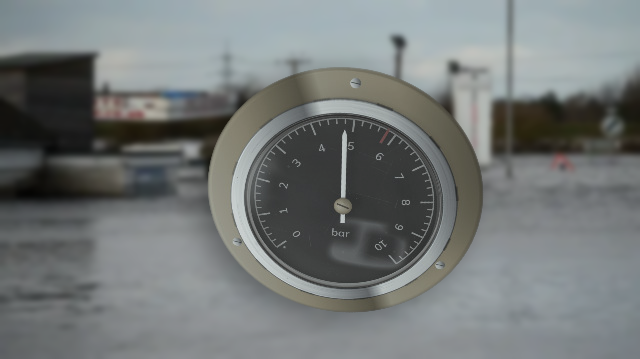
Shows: 4.8 bar
